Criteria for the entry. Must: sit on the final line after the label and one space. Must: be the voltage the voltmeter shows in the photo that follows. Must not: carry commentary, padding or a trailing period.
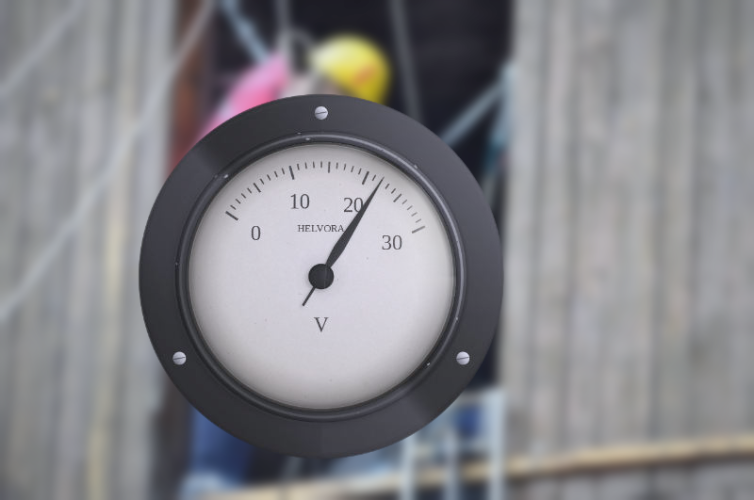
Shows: 22 V
